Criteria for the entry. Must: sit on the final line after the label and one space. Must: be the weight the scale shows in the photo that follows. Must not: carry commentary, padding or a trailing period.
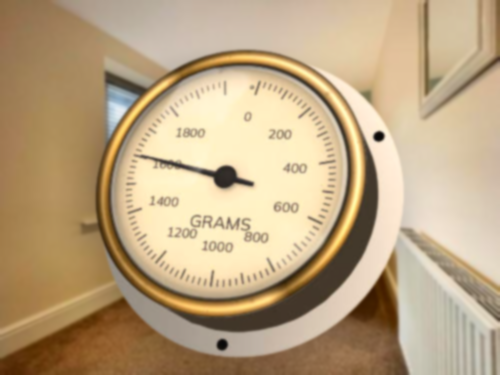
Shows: 1600 g
